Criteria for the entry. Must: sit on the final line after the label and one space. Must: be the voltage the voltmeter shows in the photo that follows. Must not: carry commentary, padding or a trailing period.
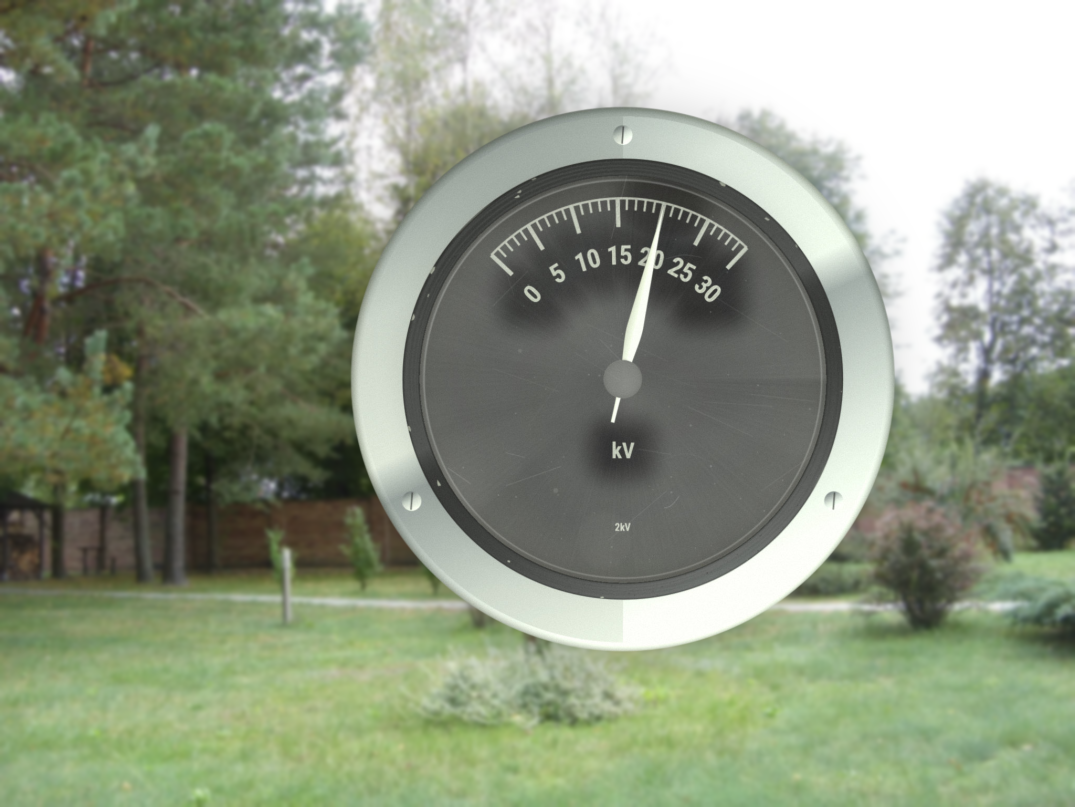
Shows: 20 kV
